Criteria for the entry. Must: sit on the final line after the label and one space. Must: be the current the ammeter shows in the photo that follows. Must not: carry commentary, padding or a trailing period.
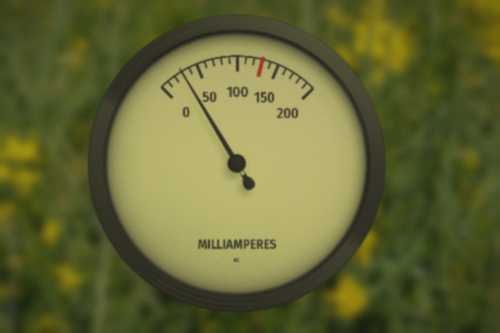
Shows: 30 mA
